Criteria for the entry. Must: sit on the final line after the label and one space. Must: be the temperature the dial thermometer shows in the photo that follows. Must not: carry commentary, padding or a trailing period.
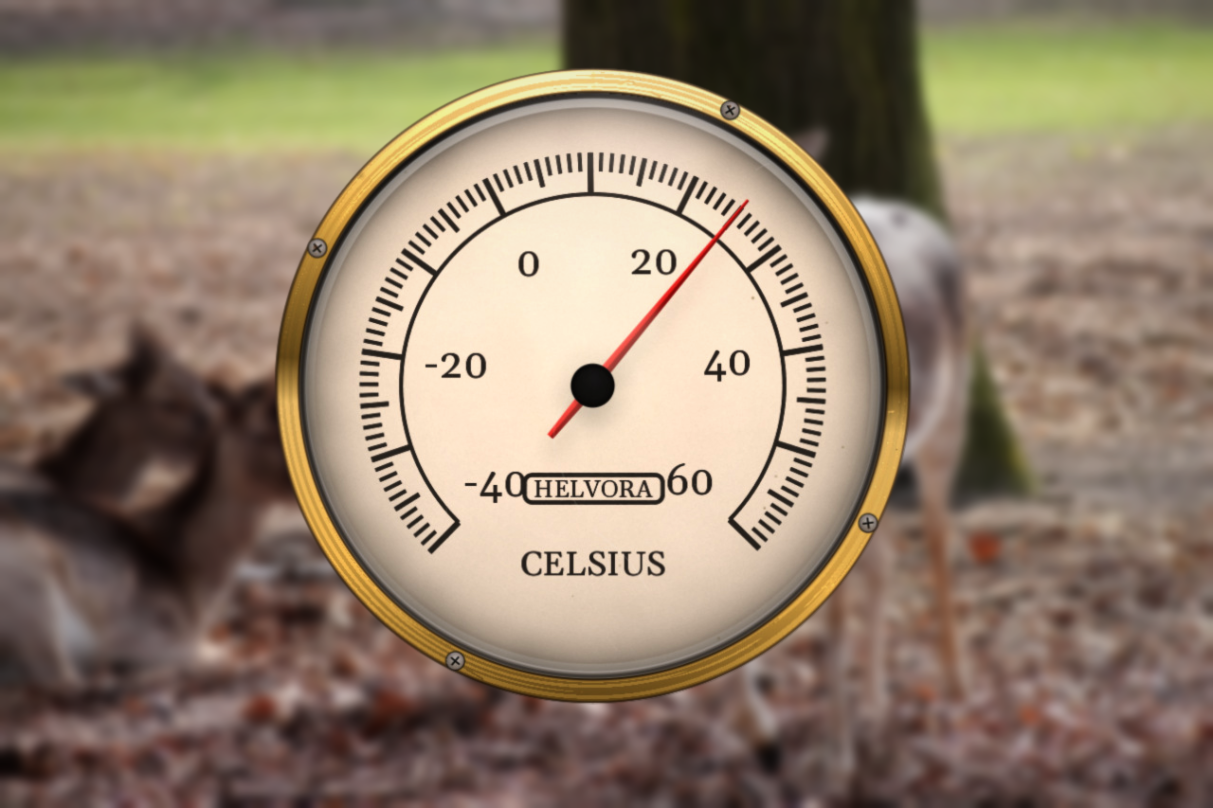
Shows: 25 °C
